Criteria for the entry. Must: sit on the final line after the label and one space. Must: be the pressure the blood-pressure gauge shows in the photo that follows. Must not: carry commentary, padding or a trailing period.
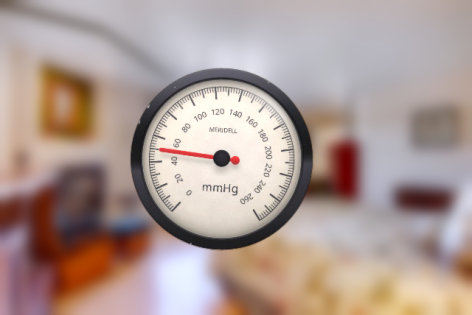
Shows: 50 mmHg
